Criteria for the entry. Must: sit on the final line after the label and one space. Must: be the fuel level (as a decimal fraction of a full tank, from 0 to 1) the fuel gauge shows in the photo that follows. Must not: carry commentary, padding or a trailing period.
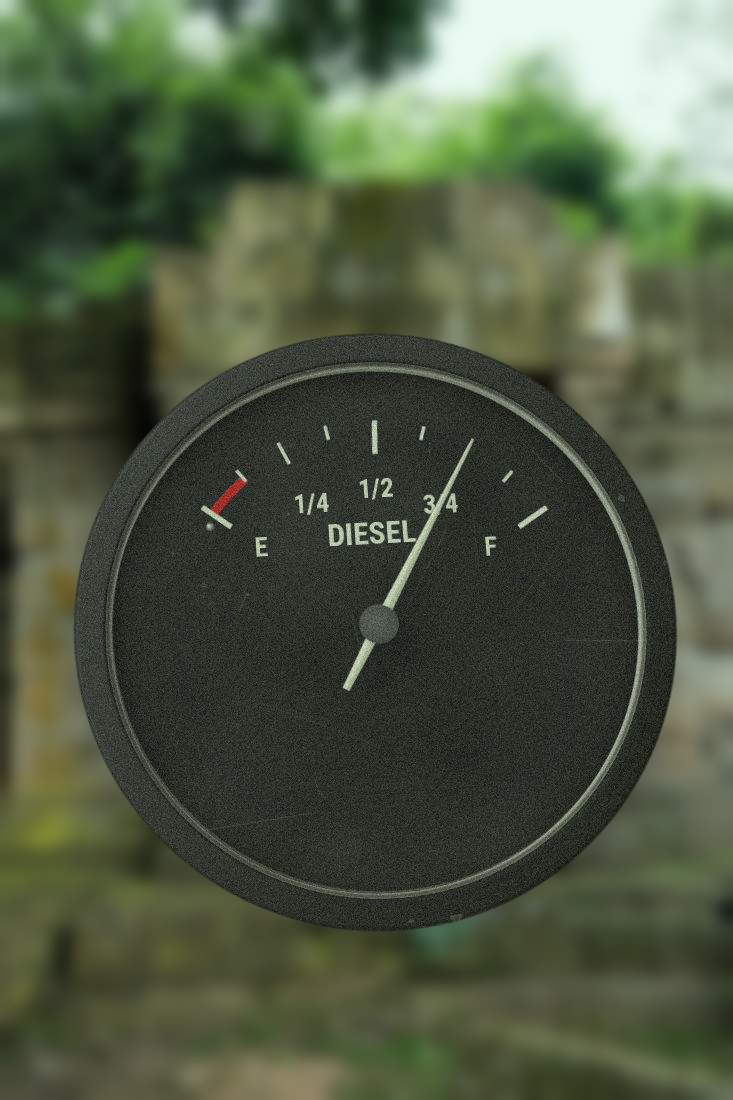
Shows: 0.75
